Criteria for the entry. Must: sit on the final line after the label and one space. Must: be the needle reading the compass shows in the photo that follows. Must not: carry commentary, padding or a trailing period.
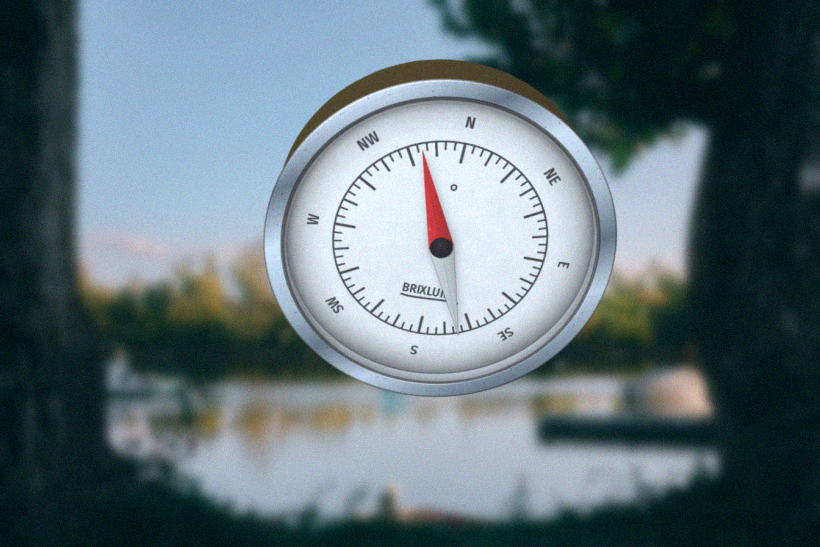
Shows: 337.5 °
